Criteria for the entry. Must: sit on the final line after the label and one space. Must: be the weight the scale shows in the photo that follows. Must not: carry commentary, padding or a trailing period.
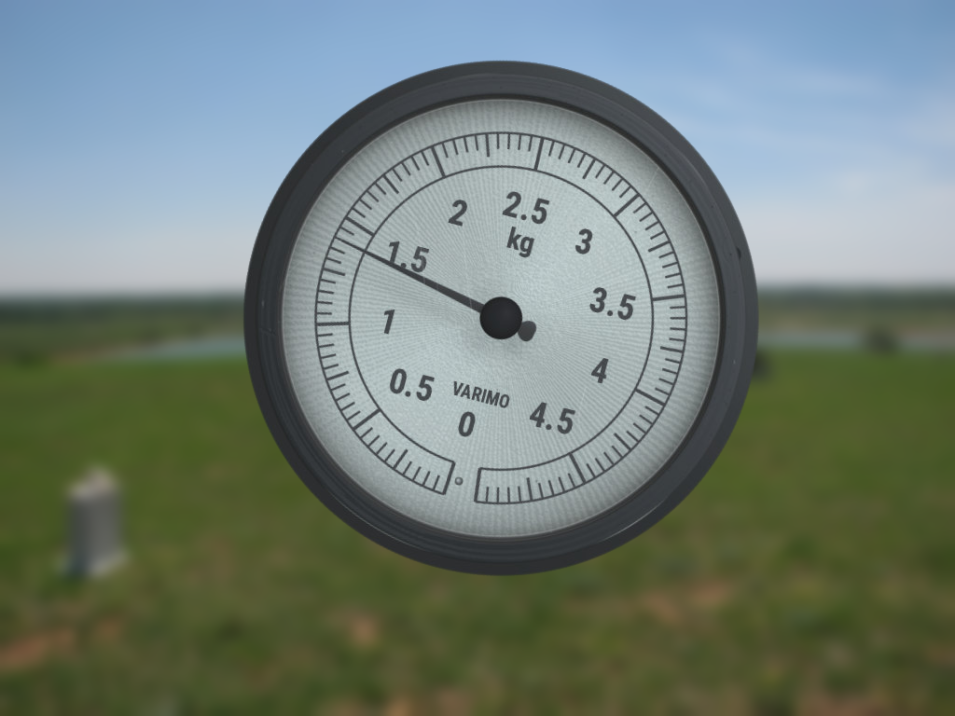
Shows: 1.4 kg
